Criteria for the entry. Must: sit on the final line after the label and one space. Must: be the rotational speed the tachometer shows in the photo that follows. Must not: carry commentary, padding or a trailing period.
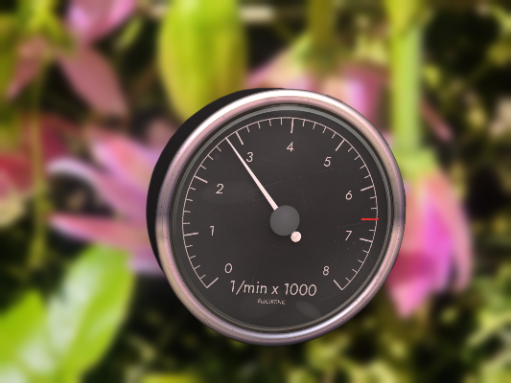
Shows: 2800 rpm
